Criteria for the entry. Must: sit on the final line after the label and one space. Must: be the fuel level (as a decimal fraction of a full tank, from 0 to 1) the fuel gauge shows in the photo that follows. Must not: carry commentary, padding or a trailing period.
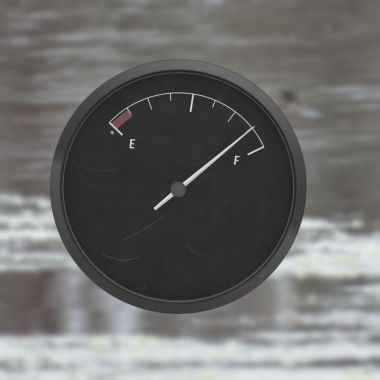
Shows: 0.875
